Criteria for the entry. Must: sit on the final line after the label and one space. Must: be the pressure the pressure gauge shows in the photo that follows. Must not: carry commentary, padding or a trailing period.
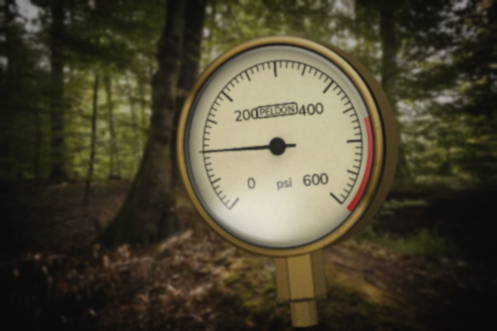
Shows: 100 psi
